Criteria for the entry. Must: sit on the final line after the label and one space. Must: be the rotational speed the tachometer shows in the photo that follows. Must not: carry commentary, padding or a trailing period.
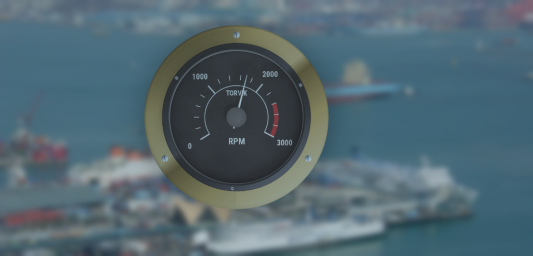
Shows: 1700 rpm
